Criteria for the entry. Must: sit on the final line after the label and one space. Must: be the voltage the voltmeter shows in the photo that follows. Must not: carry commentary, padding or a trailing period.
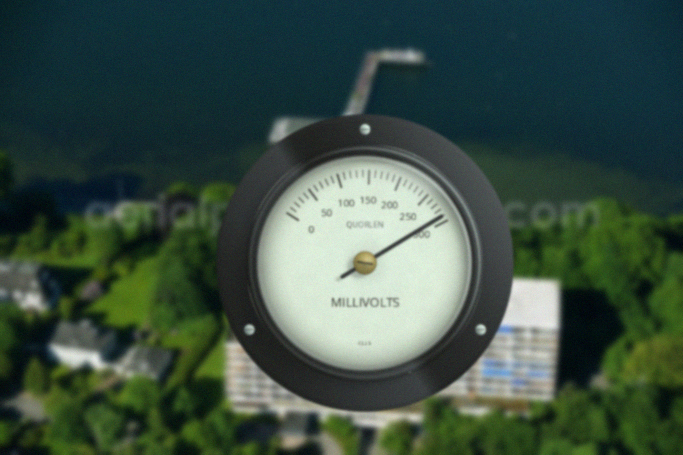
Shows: 290 mV
